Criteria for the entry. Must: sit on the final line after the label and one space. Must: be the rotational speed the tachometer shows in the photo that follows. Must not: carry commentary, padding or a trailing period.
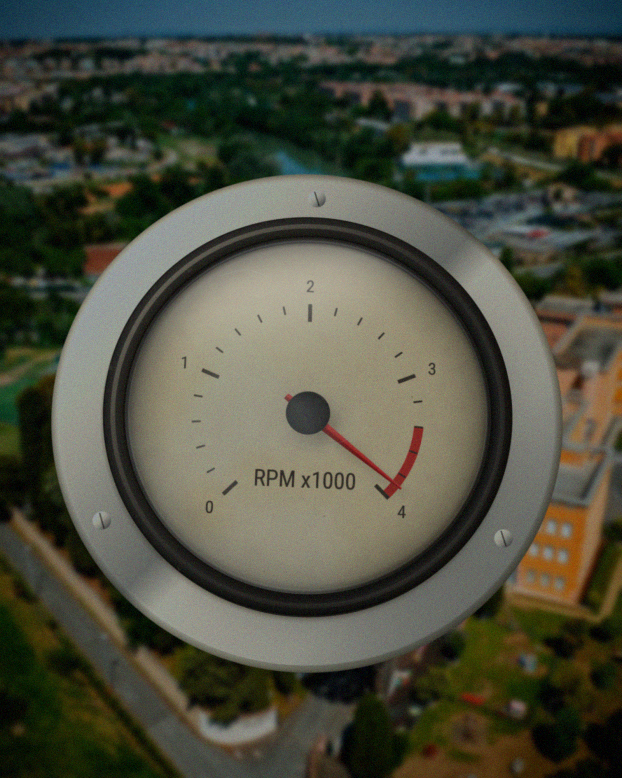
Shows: 3900 rpm
